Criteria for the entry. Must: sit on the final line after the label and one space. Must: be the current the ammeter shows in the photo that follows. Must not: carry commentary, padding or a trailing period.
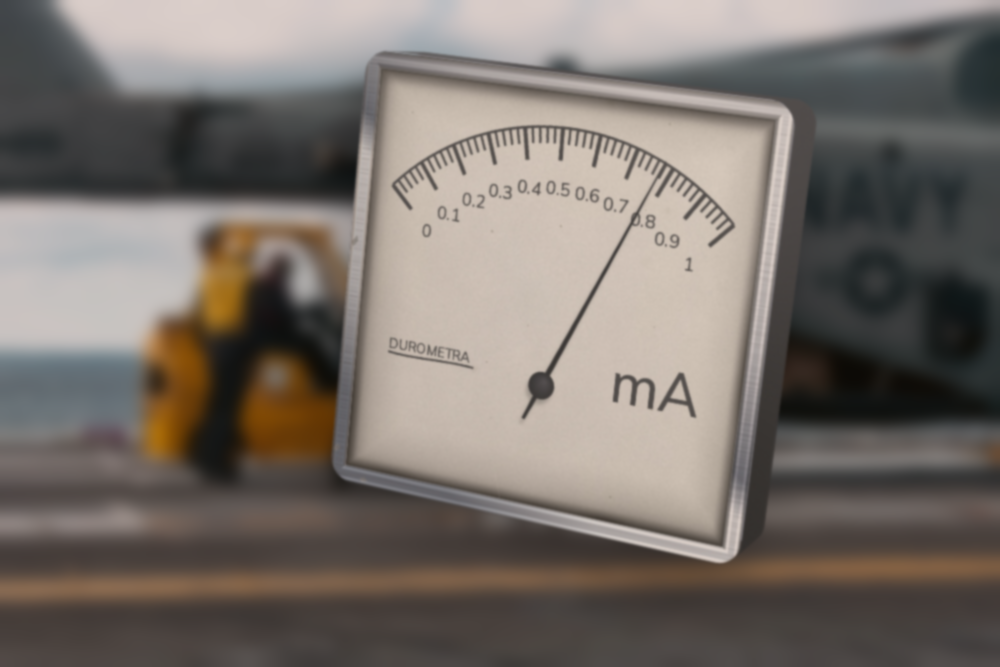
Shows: 0.78 mA
